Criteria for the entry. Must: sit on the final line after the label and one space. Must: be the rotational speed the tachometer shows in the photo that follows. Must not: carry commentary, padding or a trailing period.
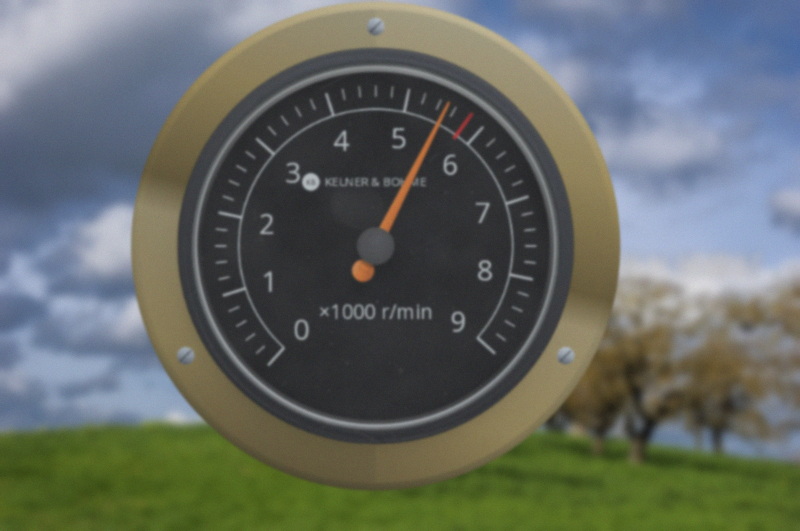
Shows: 5500 rpm
